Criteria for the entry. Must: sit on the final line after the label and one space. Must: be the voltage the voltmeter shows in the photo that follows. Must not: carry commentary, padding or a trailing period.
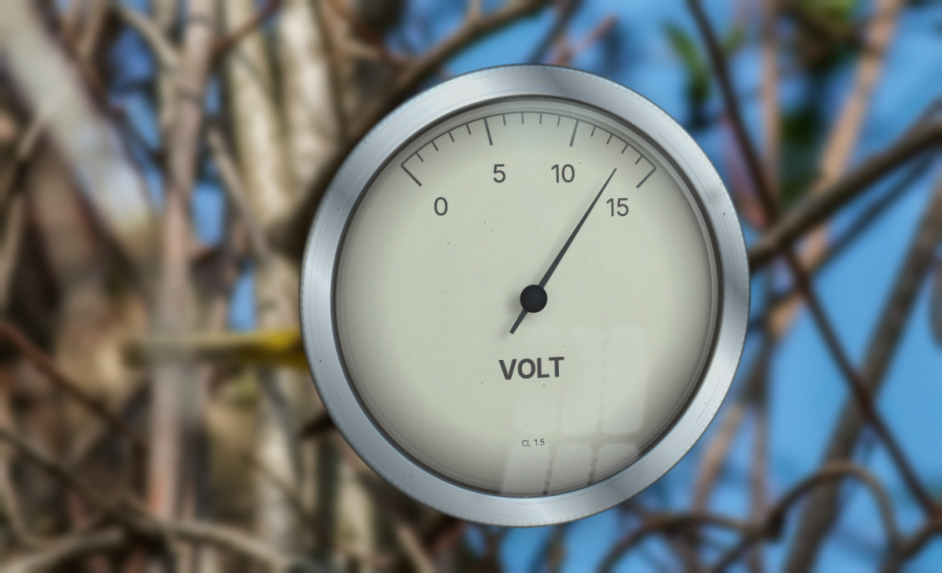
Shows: 13 V
